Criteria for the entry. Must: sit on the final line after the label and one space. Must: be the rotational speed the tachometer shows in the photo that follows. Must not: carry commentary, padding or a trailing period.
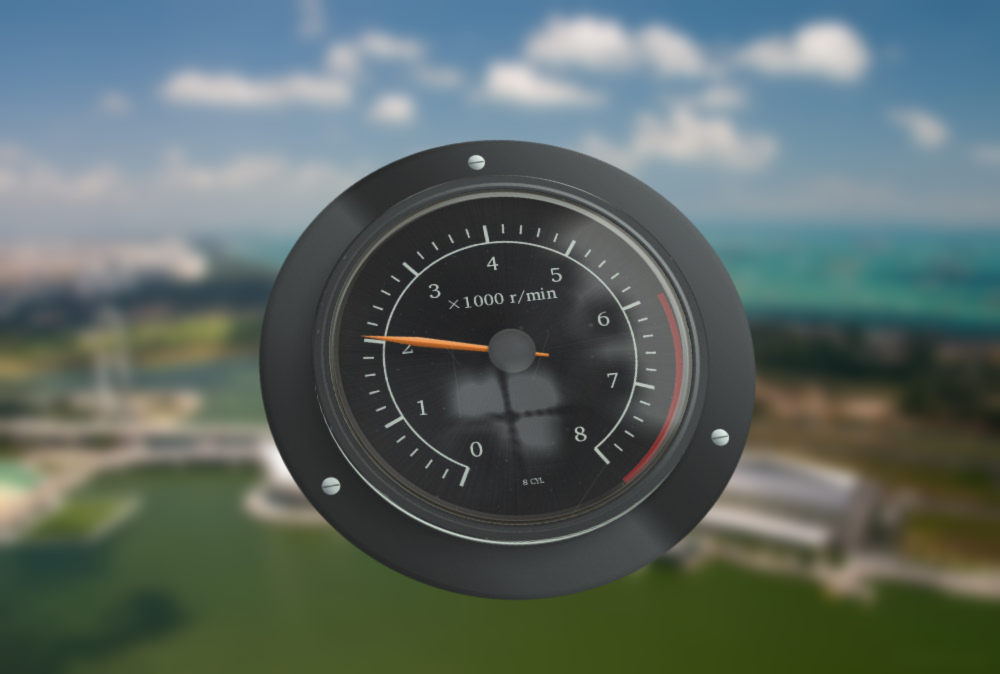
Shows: 2000 rpm
